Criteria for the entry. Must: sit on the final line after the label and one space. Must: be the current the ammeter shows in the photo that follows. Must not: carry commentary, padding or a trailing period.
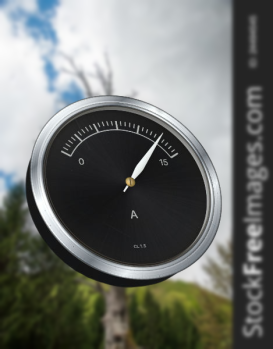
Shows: 12.5 A
